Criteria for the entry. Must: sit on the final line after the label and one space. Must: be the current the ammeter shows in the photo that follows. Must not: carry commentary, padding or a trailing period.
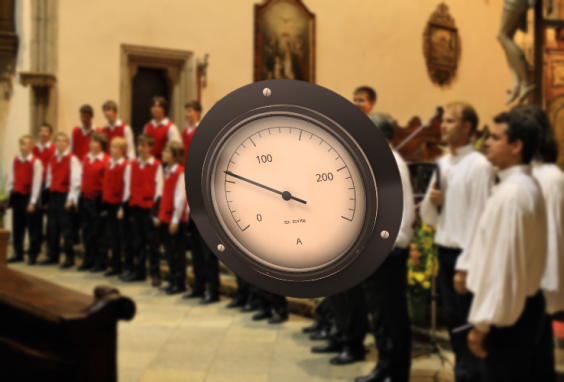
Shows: 60 A
